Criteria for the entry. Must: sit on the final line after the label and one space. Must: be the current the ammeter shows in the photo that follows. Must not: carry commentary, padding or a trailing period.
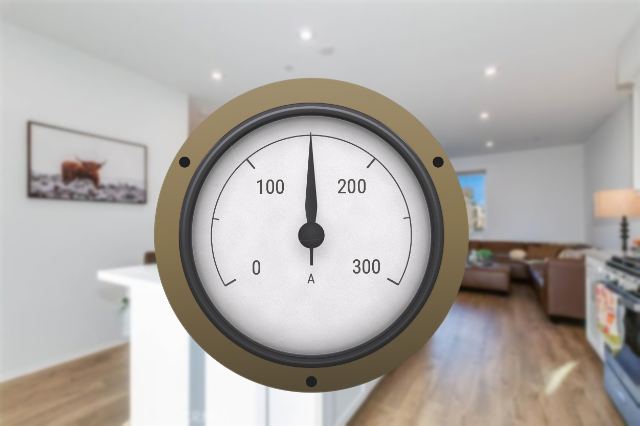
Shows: 150 A
